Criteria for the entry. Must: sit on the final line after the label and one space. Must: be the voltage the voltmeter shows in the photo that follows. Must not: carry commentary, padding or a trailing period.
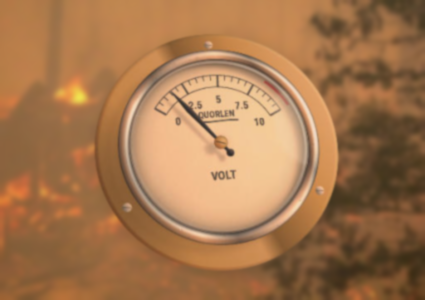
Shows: 1.5 V
